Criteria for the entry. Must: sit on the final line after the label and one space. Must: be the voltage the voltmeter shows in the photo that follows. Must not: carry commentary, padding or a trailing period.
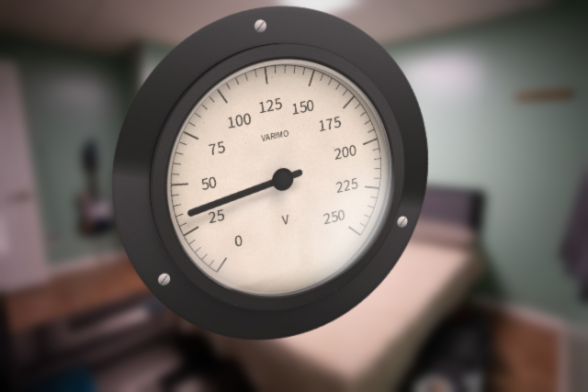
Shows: 35 V
